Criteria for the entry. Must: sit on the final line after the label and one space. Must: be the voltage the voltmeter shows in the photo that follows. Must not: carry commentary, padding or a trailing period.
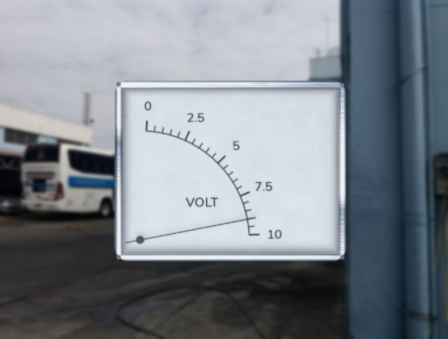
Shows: 9 V
